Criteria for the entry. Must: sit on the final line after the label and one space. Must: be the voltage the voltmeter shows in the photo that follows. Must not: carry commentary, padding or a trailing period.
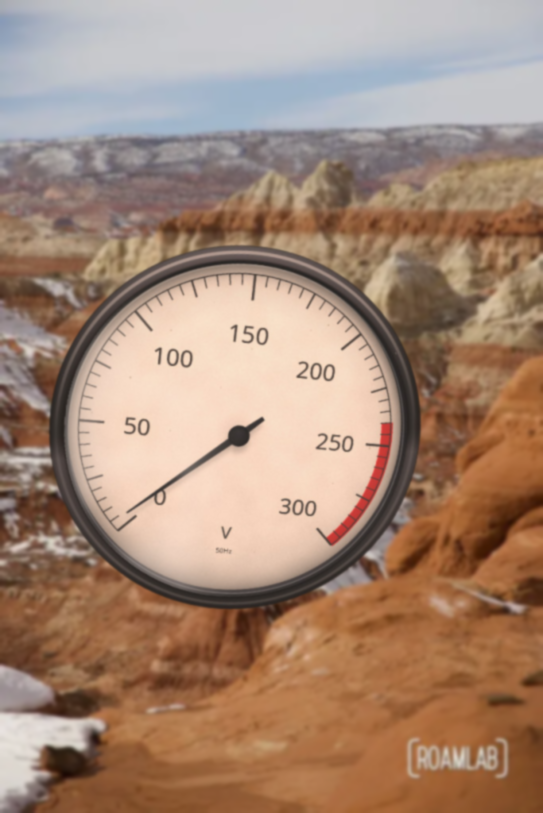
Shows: 5 V
